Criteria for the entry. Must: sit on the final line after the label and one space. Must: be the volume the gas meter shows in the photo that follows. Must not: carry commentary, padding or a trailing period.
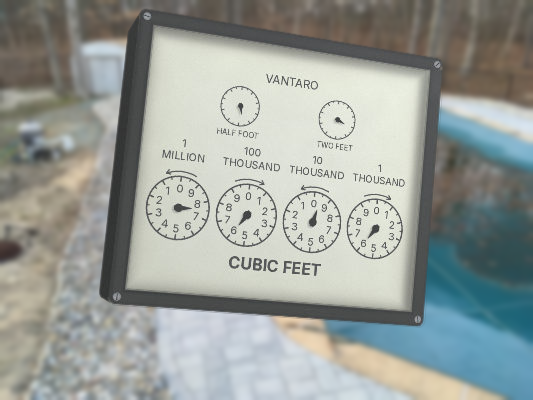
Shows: 759600 ft³
